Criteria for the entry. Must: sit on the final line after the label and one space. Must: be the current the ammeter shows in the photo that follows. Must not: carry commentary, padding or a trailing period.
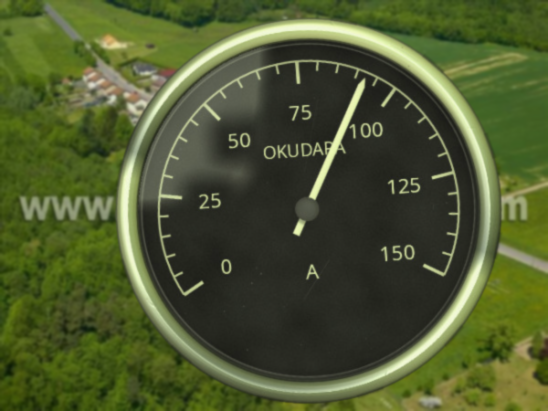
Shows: 92.5 A
